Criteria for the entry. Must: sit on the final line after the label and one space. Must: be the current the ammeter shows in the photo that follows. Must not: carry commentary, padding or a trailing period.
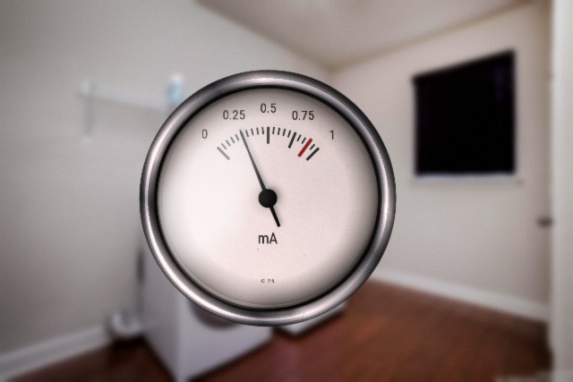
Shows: 0.25 mA
